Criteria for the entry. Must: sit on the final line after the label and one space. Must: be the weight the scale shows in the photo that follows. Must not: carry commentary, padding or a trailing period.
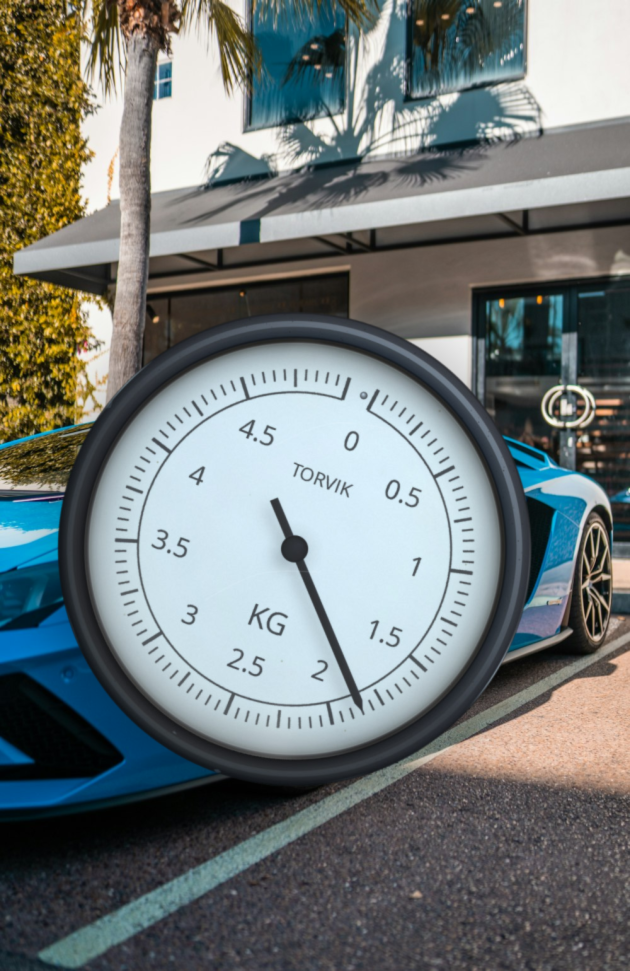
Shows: 1.85 kg
